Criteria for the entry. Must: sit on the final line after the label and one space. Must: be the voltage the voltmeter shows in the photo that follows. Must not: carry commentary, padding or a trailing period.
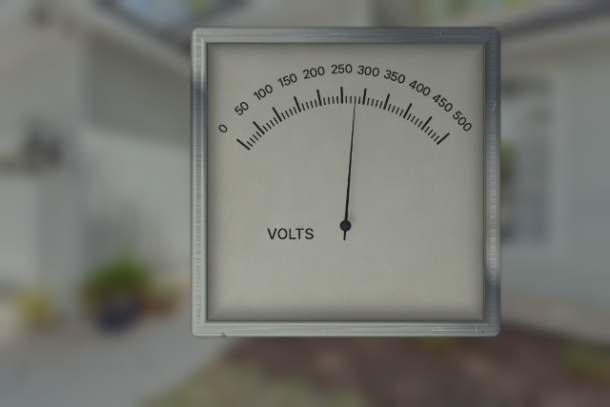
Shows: 280 V
